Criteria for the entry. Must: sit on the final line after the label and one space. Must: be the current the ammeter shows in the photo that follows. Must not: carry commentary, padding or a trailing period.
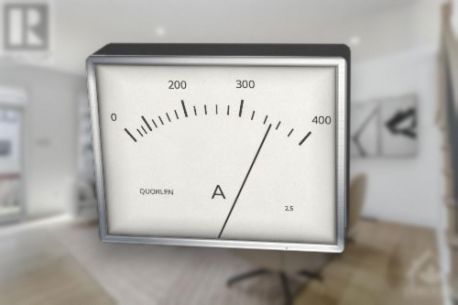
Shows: 350 A
